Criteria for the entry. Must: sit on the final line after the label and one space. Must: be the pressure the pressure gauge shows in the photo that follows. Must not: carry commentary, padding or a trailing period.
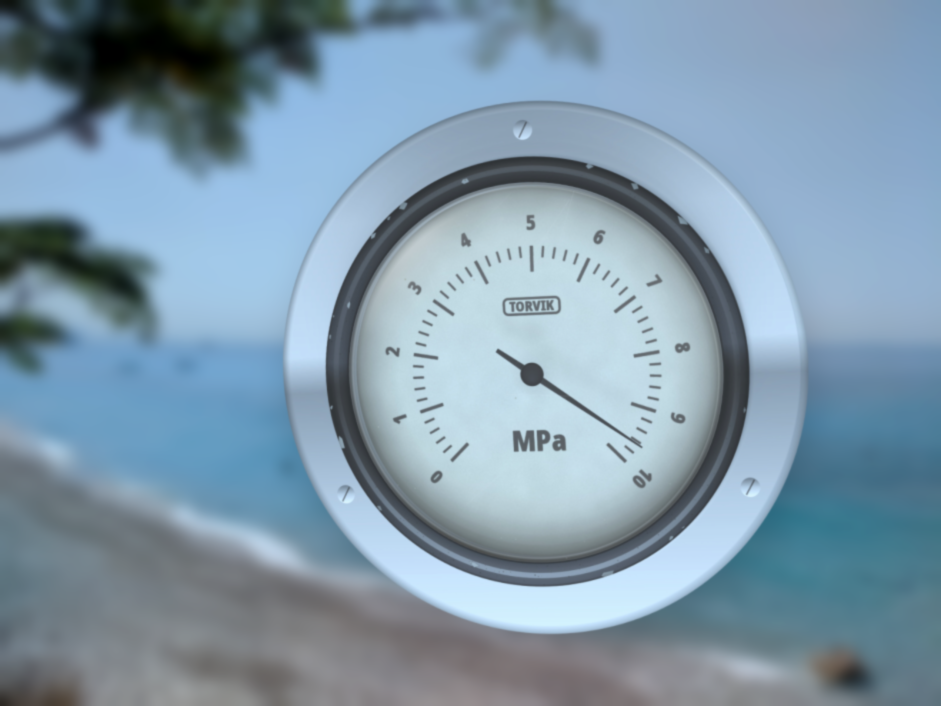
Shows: 9.6 MPa
